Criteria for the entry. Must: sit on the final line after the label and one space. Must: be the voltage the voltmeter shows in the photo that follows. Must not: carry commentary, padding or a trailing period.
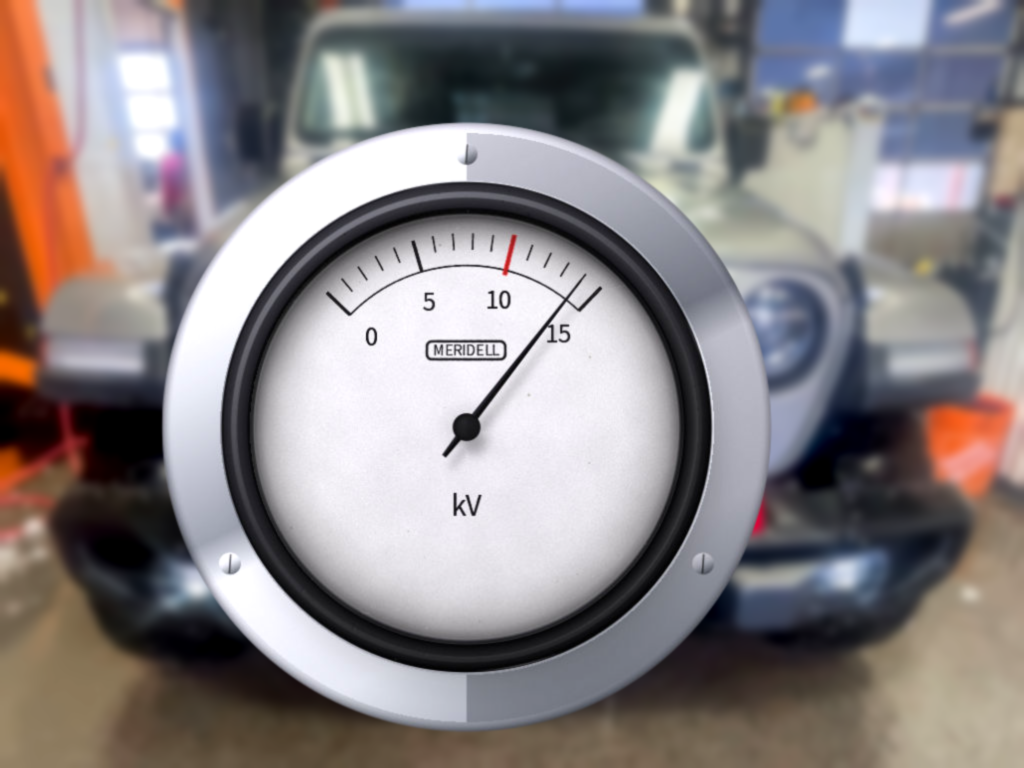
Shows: 14 kV
